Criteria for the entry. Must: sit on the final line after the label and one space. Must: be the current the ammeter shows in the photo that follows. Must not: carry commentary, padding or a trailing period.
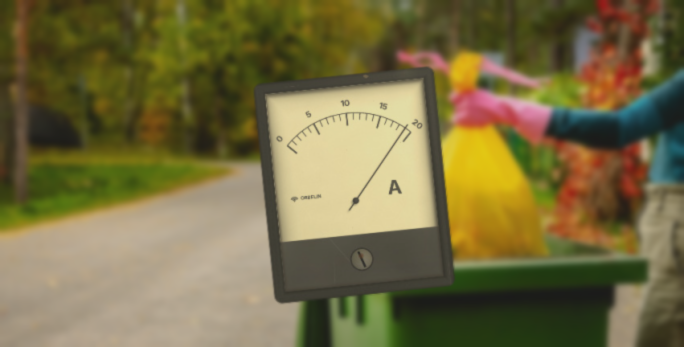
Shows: 19 A
